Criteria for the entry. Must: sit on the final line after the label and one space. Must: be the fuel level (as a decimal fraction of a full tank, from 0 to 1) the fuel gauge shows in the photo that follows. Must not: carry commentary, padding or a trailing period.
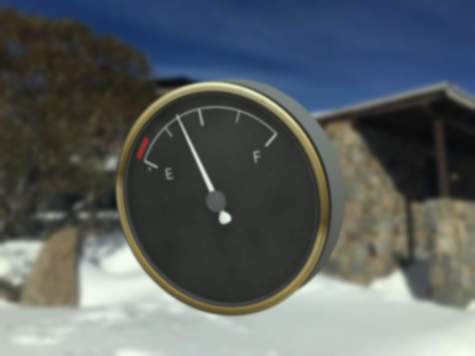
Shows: 0.375
